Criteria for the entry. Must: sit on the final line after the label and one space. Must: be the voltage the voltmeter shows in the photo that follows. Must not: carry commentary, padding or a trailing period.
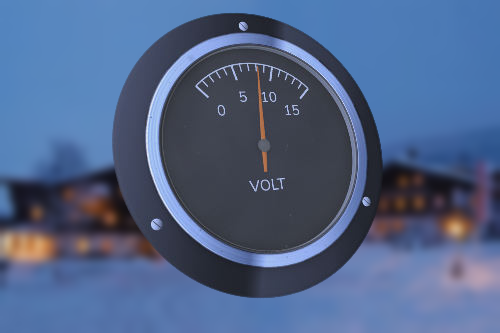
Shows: 8 V
